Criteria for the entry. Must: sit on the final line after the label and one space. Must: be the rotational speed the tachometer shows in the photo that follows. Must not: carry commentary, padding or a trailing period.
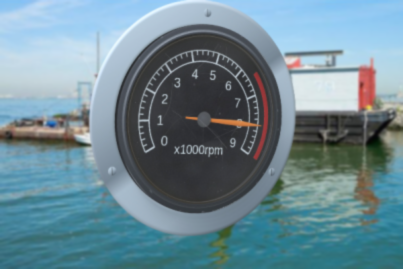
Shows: 8000 rpm
